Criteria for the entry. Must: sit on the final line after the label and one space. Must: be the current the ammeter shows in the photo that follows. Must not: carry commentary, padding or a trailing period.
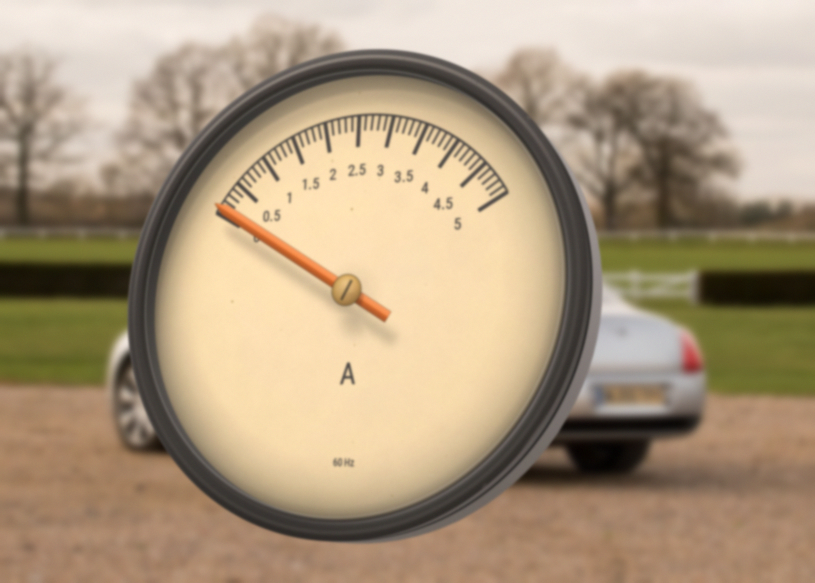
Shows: 0.1 A
